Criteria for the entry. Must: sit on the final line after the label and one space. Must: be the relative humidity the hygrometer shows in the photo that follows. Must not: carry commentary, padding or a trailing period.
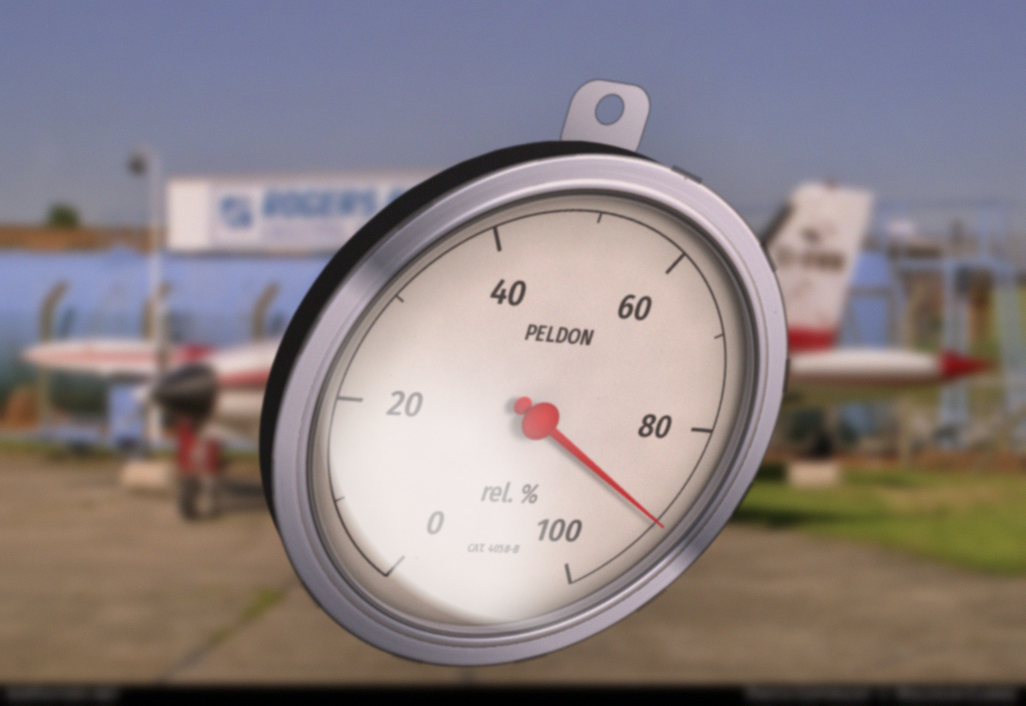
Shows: 90 %
